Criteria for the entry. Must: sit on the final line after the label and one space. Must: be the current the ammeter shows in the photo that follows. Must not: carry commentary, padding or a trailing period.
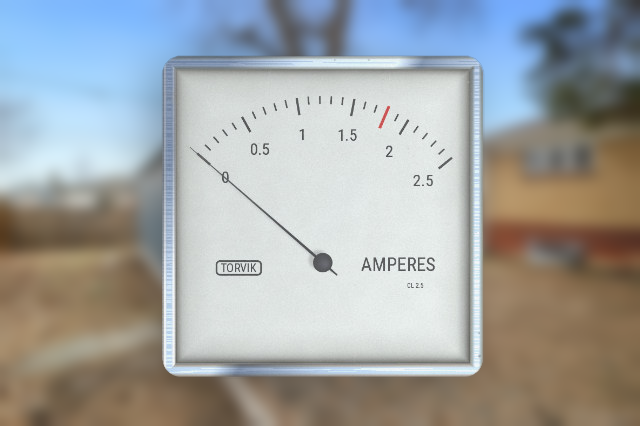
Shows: 0 A
